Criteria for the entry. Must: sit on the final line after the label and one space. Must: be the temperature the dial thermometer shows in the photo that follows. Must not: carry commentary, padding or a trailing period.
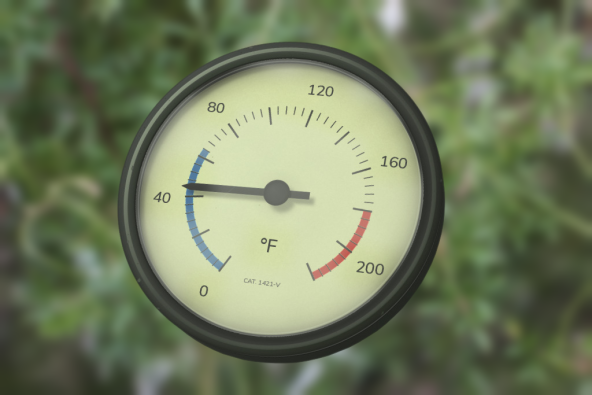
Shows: 44 °F
